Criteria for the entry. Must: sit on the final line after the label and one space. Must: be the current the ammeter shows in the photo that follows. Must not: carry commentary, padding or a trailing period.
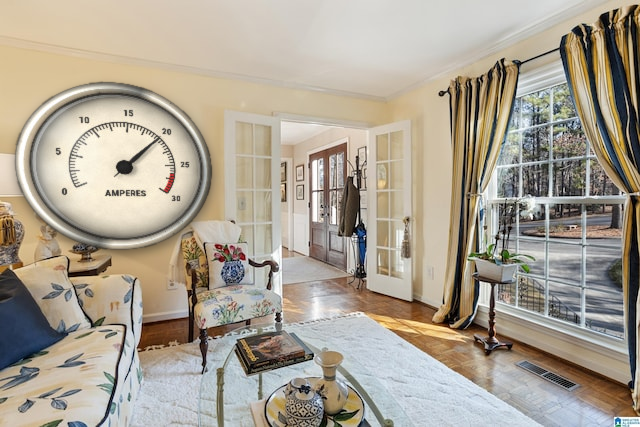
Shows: 20 A
